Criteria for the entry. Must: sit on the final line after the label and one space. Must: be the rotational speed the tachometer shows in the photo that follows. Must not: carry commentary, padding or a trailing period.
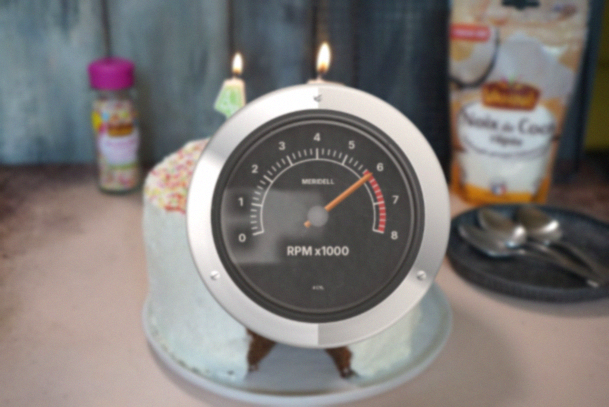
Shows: 6000 rpm
